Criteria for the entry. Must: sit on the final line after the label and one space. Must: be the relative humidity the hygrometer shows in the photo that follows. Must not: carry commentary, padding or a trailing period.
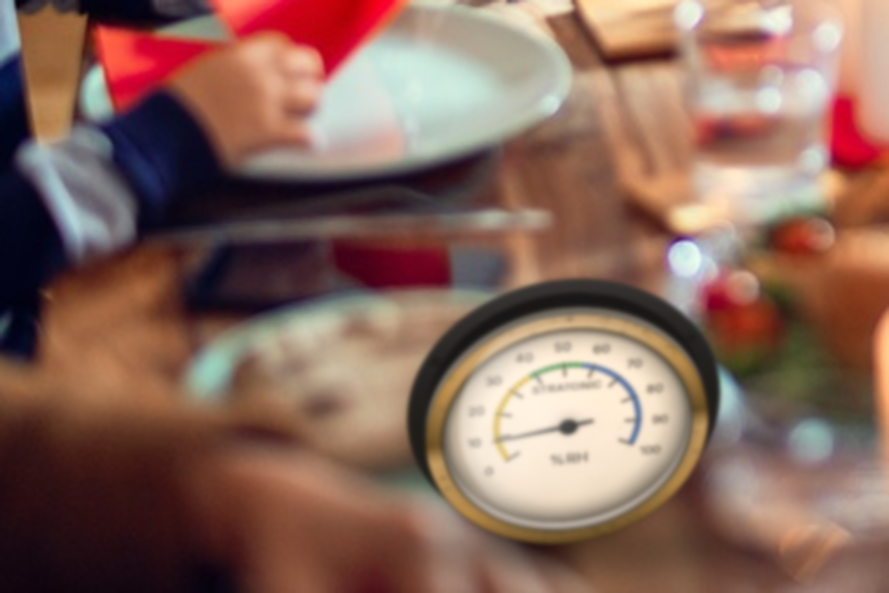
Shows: 10 %
